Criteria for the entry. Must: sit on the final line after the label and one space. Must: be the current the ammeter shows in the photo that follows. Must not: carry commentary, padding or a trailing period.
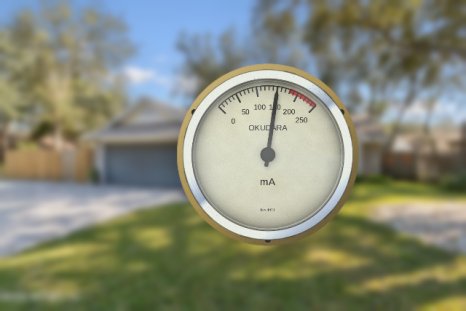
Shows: 150 mA
